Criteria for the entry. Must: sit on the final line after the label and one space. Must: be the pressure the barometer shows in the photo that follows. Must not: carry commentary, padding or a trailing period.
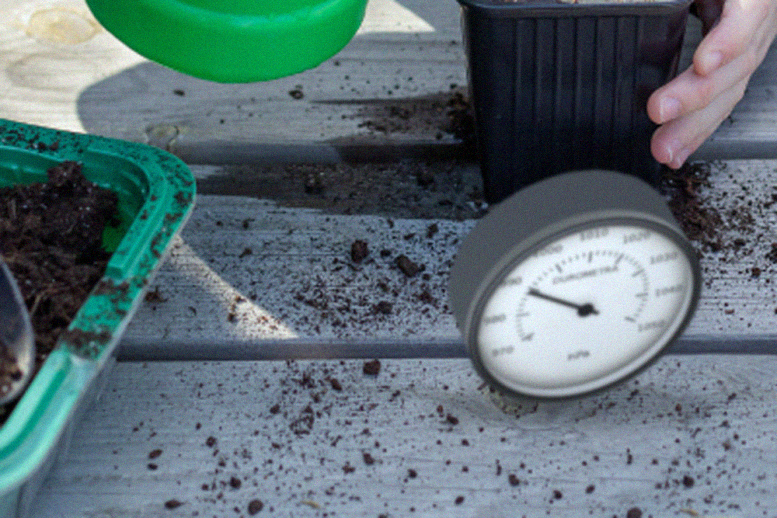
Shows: 990 hPa
